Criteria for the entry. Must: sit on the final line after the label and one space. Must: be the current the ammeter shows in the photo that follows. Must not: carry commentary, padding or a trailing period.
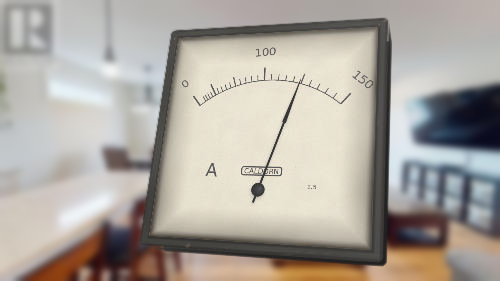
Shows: 125 A
